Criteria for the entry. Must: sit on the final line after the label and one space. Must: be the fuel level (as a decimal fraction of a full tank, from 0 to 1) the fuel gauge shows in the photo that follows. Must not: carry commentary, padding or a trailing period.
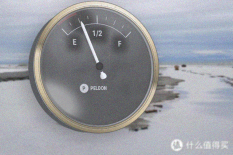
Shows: 0.25
